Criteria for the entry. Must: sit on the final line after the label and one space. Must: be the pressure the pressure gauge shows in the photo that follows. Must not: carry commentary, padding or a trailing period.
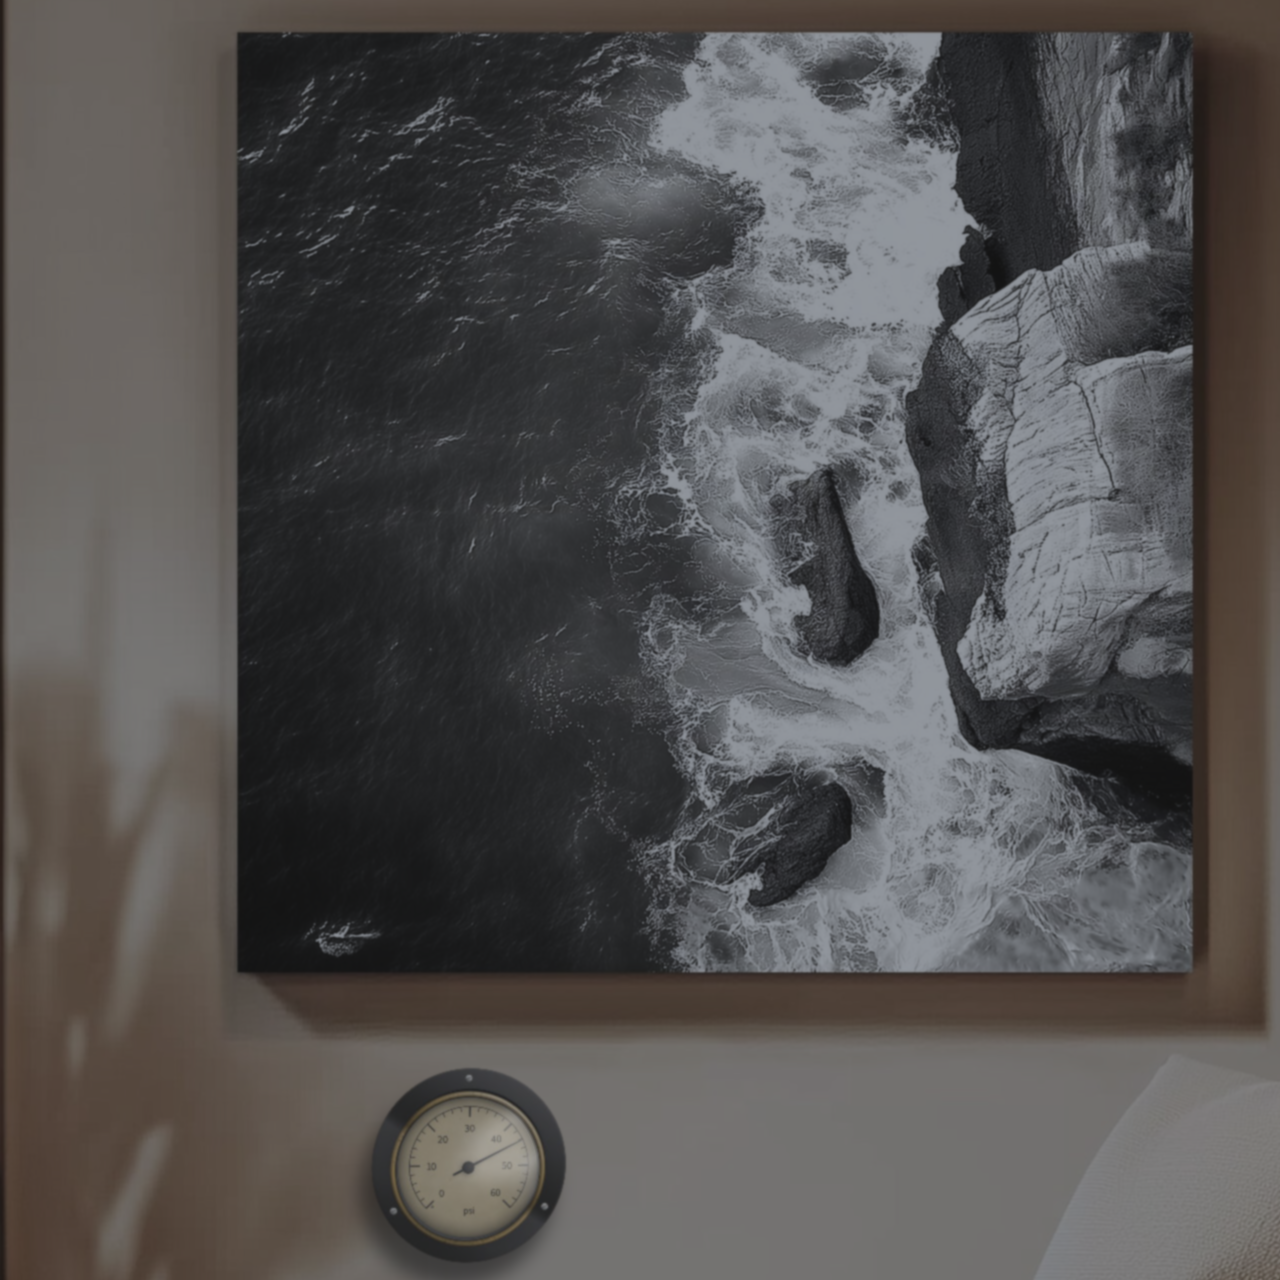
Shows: 44 psi
